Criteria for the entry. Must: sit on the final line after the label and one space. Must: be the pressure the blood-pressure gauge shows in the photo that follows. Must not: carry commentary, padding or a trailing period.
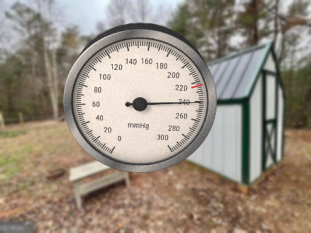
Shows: 240 mmHg
